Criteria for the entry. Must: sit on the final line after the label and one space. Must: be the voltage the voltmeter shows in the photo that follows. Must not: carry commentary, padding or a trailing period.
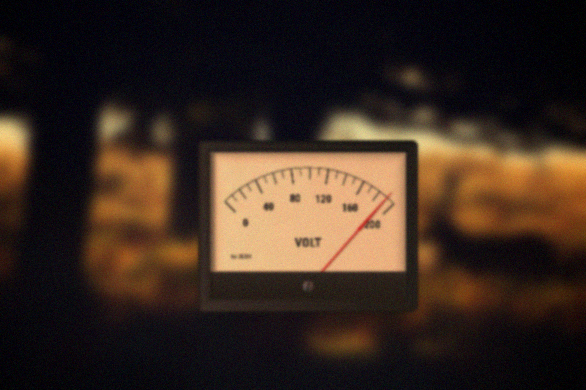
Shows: 190 V
